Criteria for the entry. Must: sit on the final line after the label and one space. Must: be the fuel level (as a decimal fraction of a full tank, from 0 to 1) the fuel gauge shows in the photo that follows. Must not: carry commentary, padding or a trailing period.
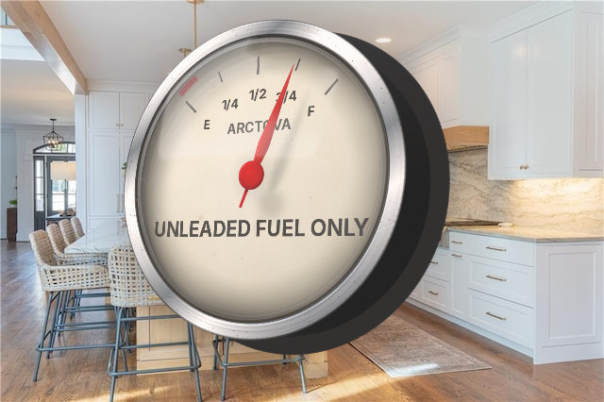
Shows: 0.75
